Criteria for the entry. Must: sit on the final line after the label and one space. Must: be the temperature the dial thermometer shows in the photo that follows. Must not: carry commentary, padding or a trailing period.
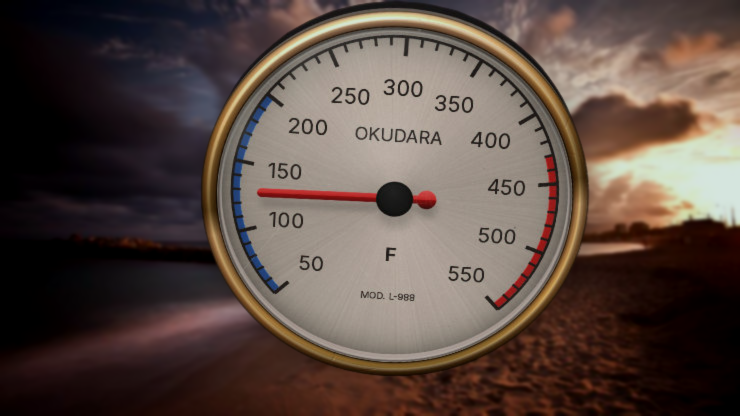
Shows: 130 °F
